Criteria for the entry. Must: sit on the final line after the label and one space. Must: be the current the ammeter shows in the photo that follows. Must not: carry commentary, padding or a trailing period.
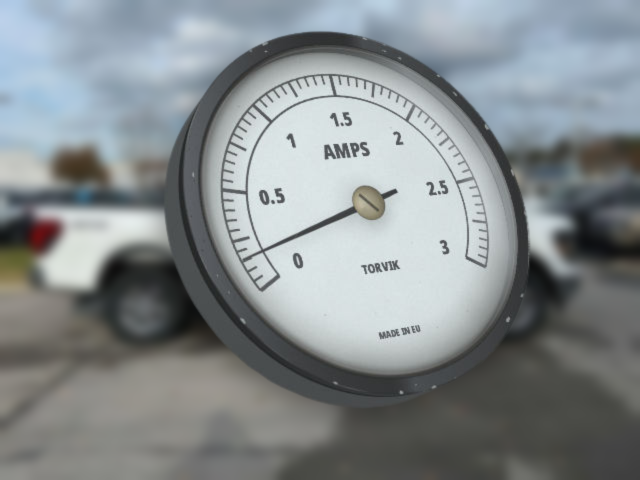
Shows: 0.15 A
